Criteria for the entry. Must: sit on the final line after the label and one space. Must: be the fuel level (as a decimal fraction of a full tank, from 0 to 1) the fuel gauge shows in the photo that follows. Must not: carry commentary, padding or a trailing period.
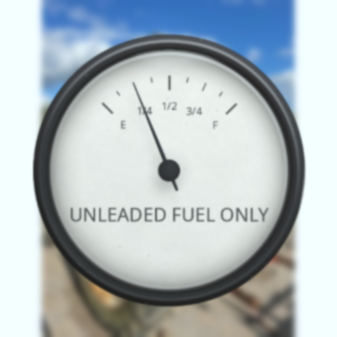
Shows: 0.25
